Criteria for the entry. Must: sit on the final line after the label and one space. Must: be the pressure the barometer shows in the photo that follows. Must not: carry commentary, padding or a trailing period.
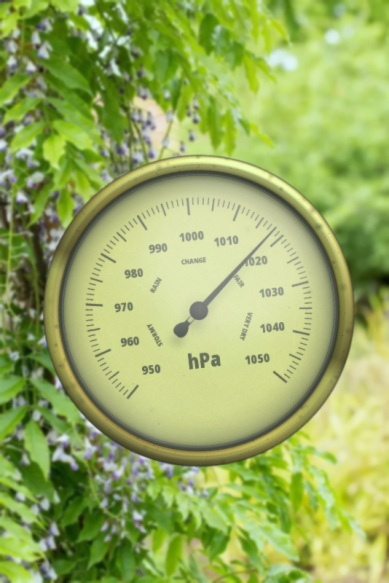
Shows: 1018 hPa
